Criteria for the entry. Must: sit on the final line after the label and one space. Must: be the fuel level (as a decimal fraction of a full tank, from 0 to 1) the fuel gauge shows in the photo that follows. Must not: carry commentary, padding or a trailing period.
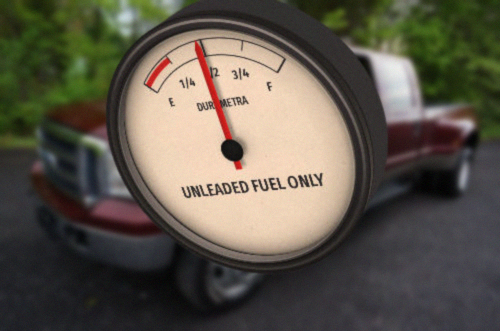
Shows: 0.5
